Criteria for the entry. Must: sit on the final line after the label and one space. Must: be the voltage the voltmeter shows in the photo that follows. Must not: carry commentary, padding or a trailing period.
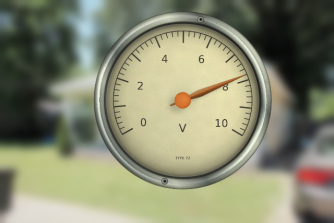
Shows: 7.8 V
